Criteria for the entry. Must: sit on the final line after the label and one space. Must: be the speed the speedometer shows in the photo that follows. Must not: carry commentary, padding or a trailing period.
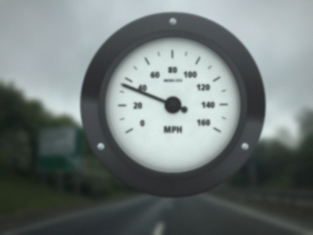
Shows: 35 mph
